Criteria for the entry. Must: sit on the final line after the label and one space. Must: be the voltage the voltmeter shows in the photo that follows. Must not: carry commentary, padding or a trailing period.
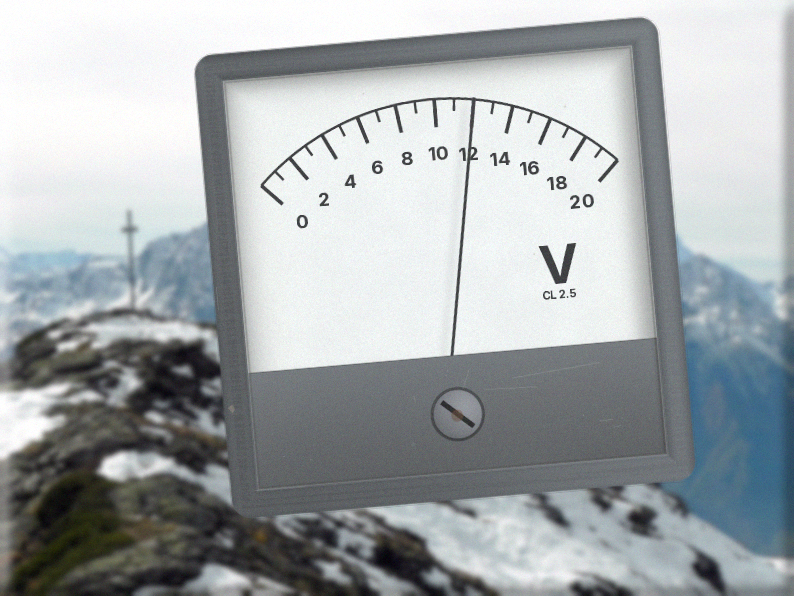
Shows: 12 V
